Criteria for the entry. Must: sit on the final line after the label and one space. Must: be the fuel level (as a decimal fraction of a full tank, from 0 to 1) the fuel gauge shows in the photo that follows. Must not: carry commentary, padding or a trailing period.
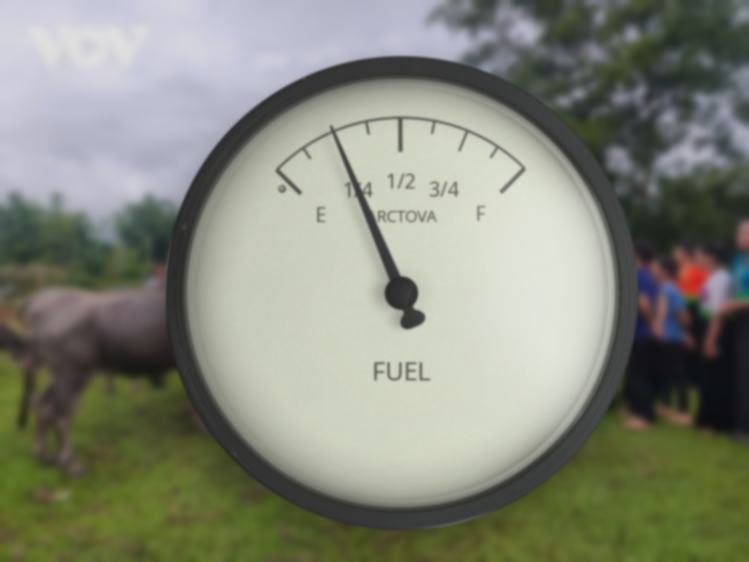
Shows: 0.25
